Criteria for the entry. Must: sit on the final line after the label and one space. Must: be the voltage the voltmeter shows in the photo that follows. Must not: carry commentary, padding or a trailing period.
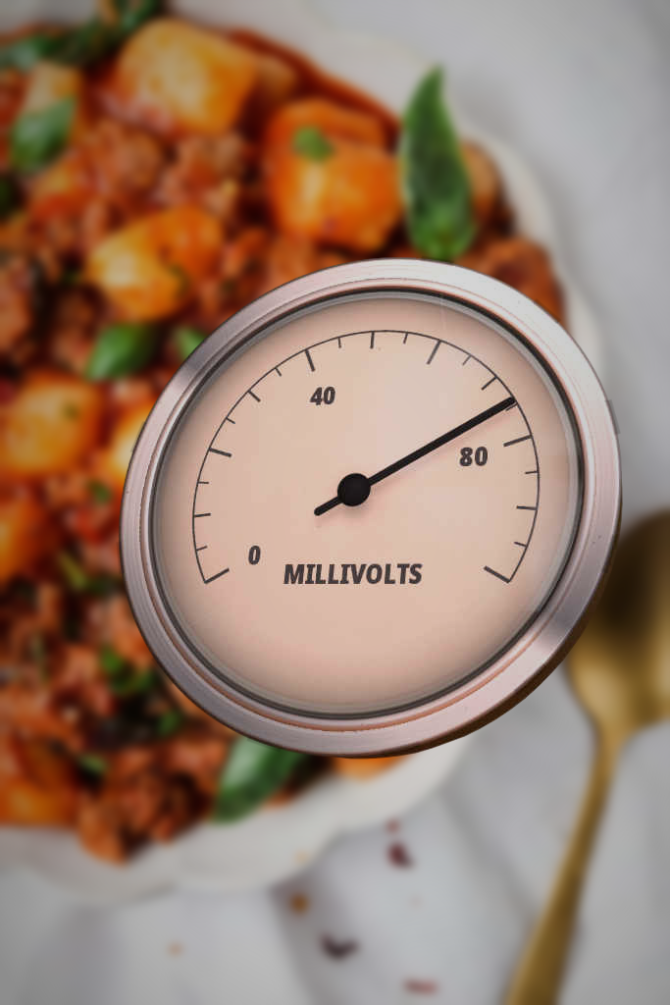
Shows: 75 mV
